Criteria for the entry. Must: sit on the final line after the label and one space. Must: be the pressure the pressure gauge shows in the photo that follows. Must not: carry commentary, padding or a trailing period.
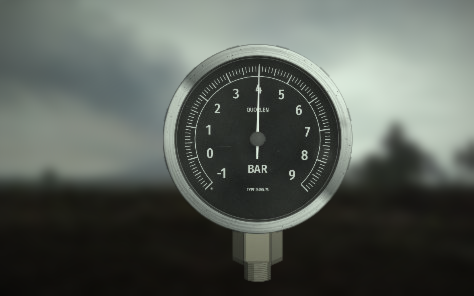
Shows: 4 bar
